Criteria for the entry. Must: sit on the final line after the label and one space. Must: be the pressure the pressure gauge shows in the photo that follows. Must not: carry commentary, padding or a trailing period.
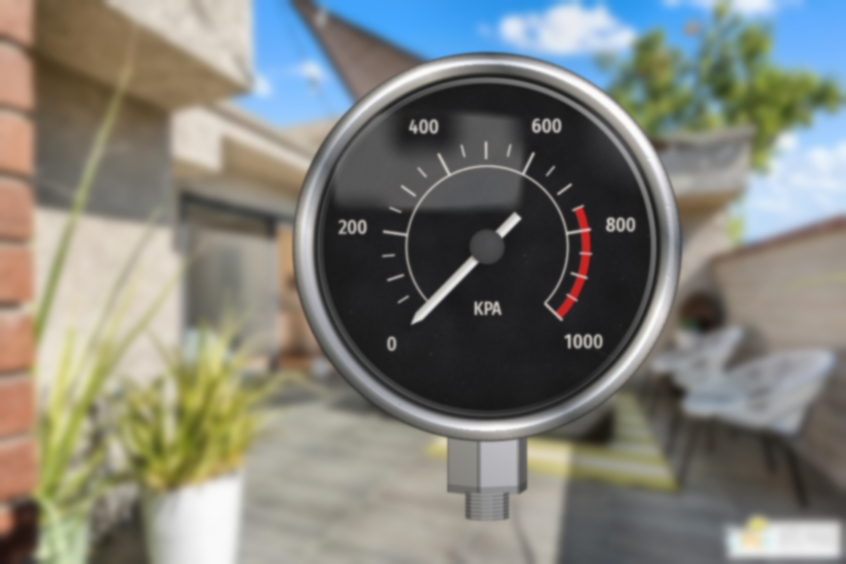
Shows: 0 kPa
